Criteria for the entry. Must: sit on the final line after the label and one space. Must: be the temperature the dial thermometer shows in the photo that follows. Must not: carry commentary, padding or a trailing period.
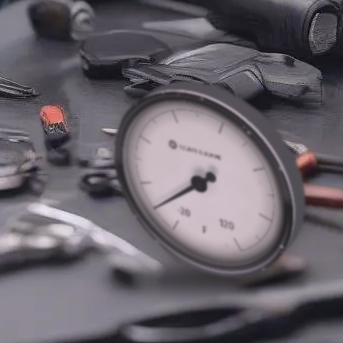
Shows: -10 °F
